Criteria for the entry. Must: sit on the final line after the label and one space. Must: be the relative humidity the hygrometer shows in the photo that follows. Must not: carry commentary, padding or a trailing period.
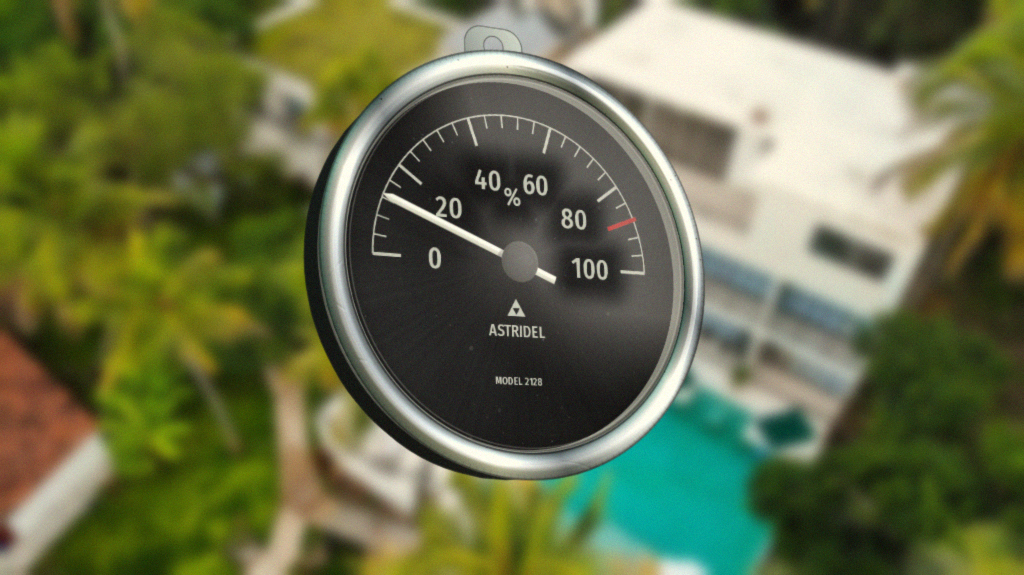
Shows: 12 %
